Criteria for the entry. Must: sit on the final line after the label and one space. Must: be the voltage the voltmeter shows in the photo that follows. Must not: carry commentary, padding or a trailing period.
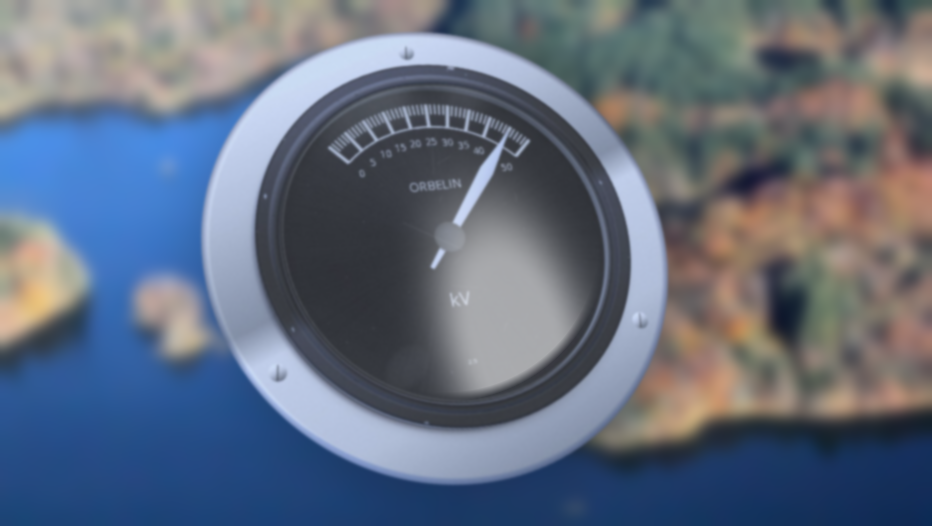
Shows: 45 kV
